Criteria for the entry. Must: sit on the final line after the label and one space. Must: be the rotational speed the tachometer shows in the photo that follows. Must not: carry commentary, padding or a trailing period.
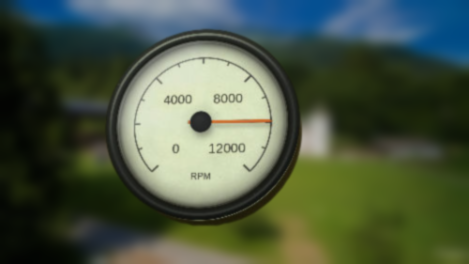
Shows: 10000 rpm
